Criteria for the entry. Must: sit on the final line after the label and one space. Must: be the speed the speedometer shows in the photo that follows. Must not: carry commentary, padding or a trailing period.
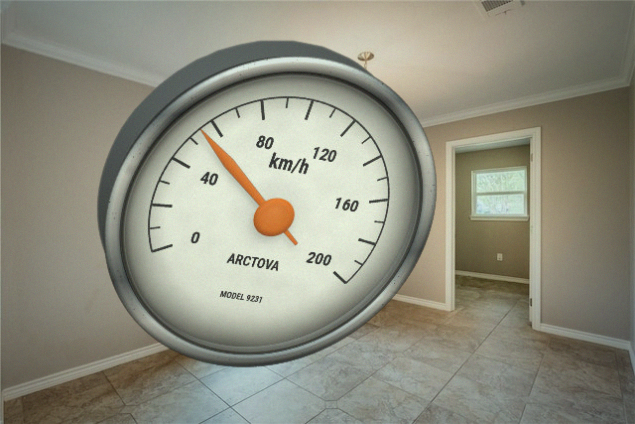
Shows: 55 km/h
